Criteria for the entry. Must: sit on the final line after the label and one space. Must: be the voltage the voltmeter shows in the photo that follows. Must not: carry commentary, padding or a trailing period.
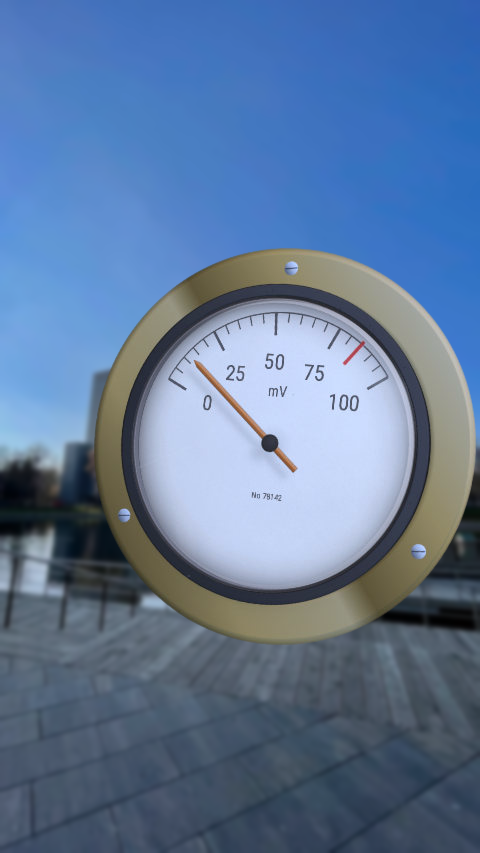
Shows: 12.5 mV
